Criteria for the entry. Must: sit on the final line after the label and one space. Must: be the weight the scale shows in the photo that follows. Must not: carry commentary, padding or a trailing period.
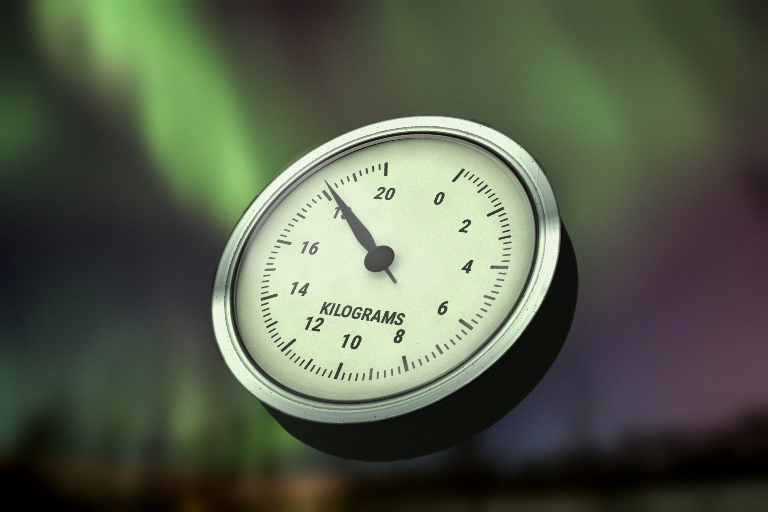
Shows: 18.2 kg
